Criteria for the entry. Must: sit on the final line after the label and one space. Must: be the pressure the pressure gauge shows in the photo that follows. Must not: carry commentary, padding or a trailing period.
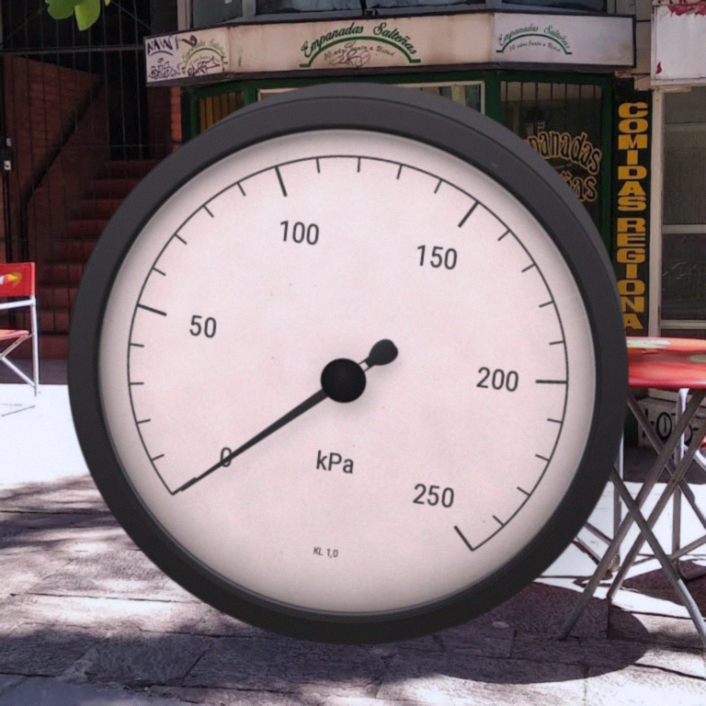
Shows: 0 kPa
